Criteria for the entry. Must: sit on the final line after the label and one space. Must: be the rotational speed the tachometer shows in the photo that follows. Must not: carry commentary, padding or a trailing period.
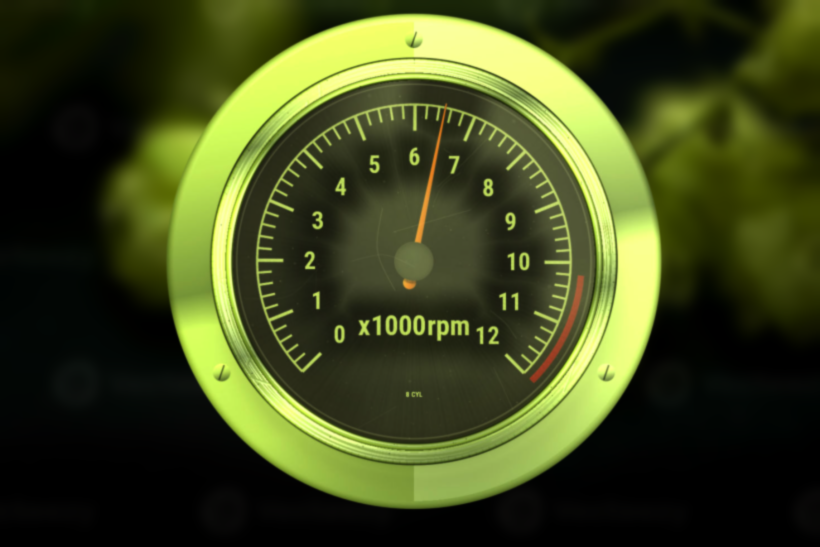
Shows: 6500 rpm
